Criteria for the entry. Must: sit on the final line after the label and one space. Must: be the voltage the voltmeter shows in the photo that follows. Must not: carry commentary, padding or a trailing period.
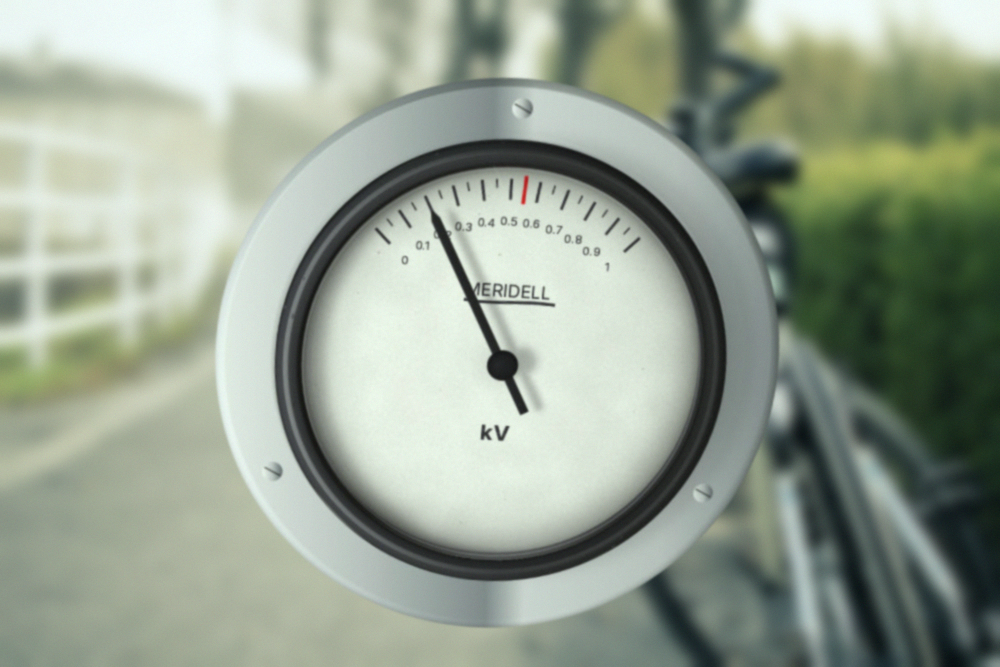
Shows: 0.2 kV
